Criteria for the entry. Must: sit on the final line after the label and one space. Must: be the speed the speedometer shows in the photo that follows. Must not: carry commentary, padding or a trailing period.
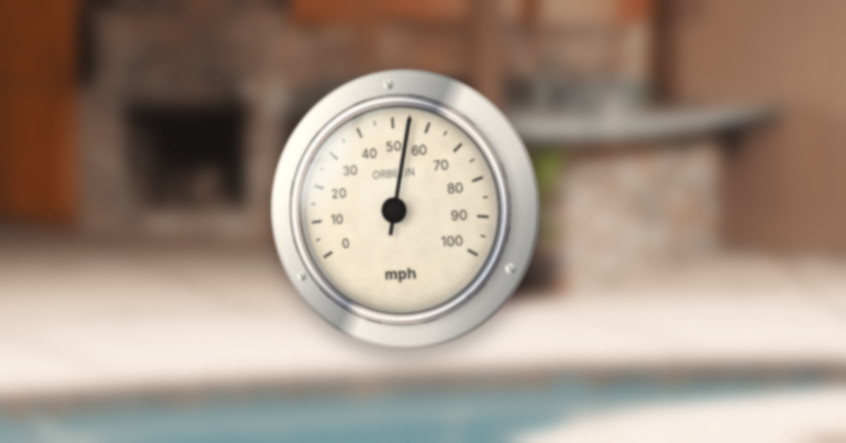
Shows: 55 mph
